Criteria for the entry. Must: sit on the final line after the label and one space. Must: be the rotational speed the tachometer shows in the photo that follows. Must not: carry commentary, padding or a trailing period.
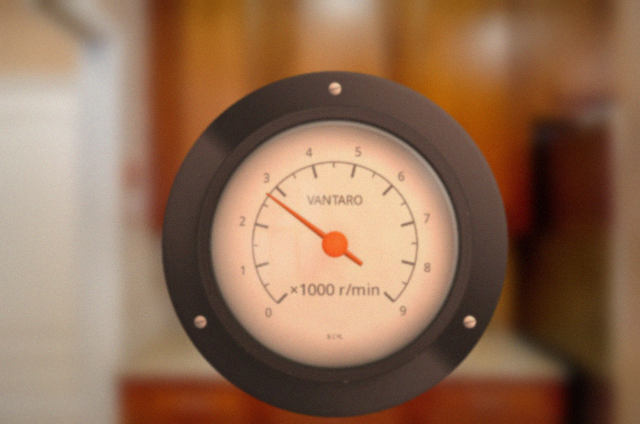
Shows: 2750 rpm
